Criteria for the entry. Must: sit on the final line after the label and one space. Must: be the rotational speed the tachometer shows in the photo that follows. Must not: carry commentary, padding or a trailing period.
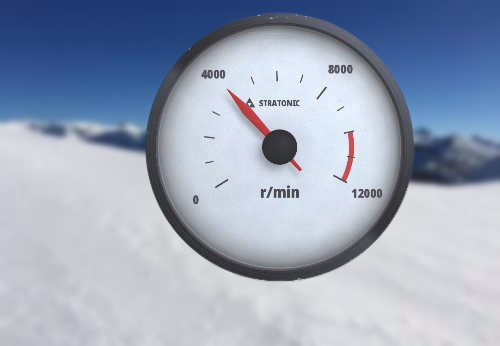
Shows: 4000 rpm
